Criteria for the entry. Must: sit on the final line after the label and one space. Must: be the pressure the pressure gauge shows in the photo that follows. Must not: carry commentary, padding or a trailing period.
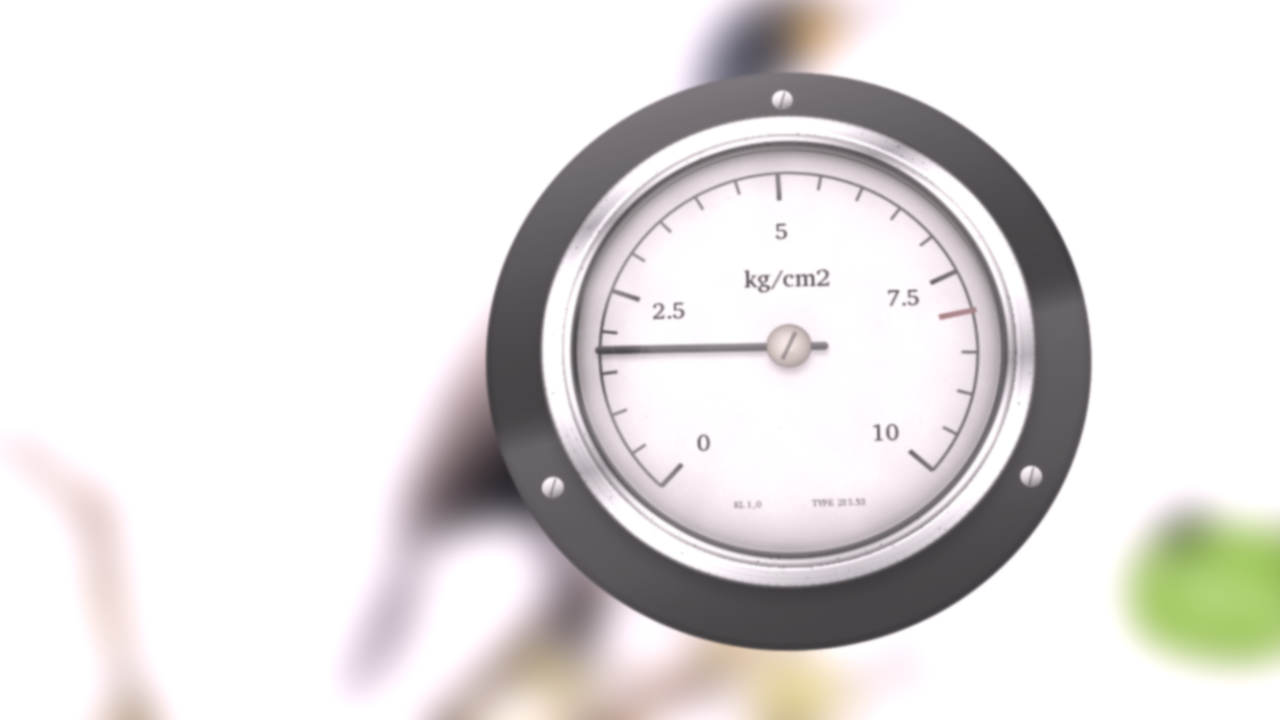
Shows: 1.75 kg/cm²
